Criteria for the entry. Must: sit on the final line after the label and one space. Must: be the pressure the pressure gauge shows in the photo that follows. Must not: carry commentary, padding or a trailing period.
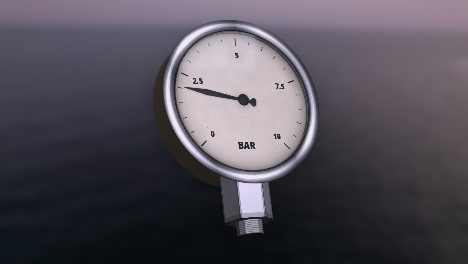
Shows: 2 bar
